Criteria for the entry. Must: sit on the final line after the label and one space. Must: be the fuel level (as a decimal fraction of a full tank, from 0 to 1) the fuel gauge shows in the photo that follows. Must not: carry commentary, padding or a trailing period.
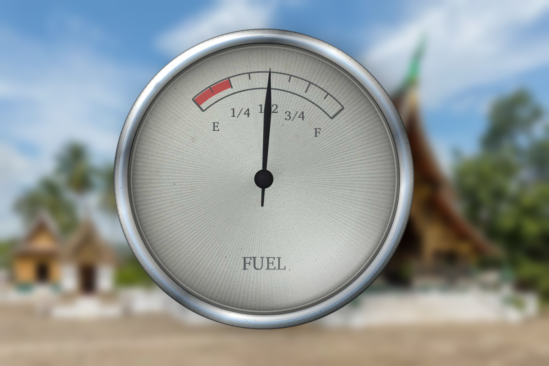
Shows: 0.5
